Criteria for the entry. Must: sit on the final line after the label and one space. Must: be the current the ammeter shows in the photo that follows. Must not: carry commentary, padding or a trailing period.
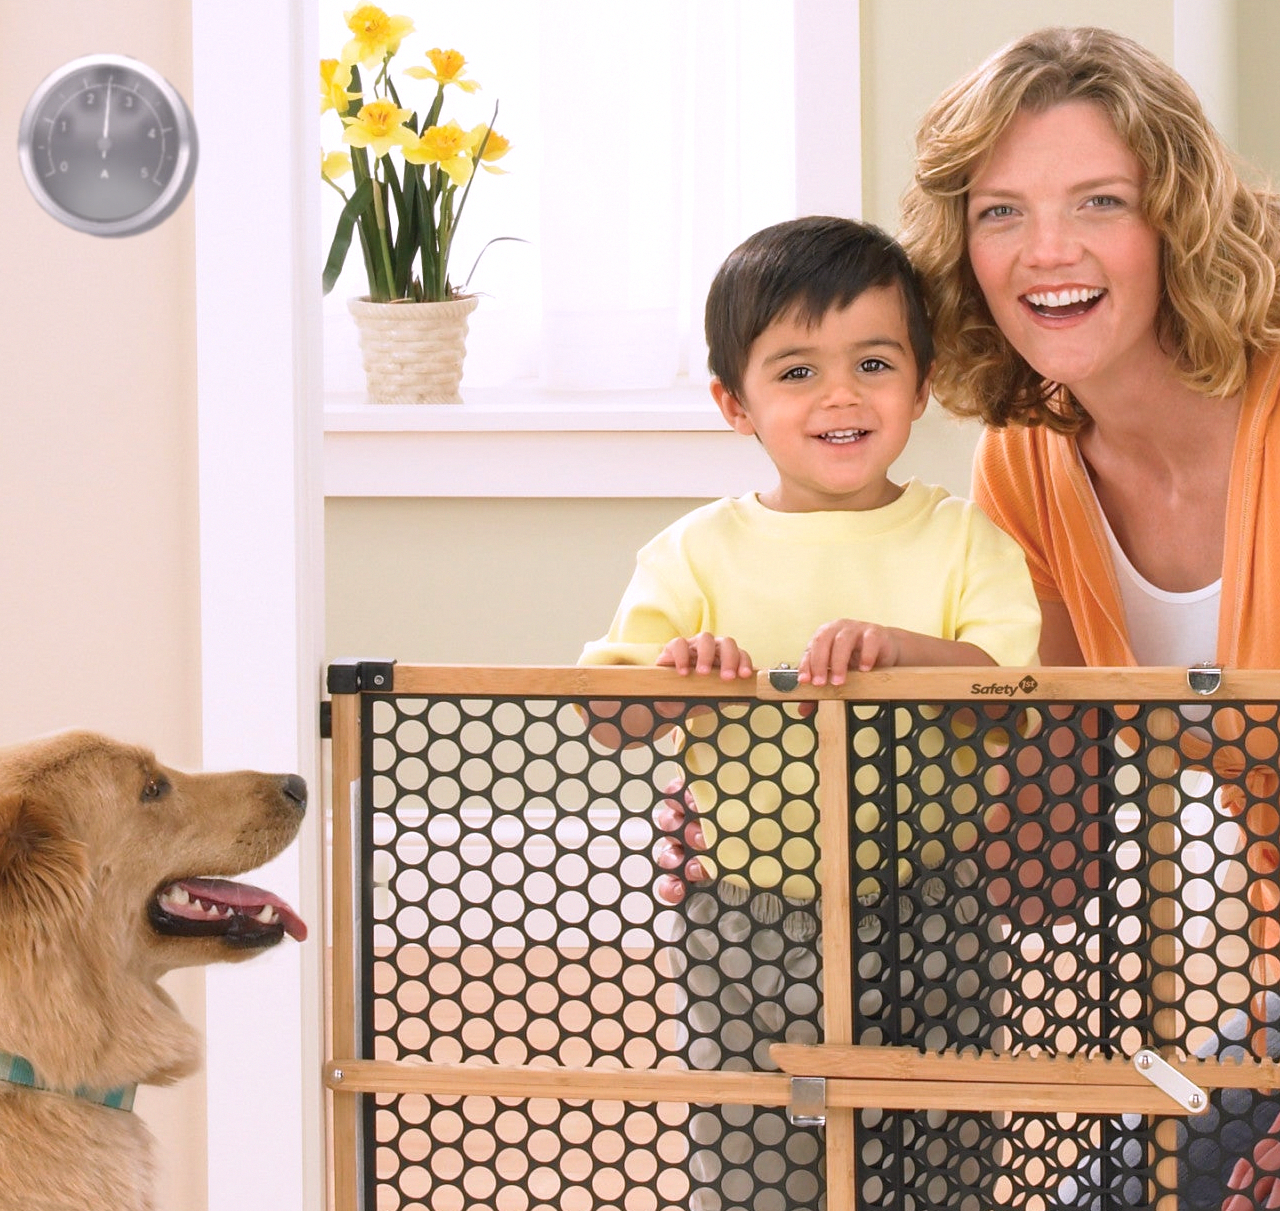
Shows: 2.5 A
